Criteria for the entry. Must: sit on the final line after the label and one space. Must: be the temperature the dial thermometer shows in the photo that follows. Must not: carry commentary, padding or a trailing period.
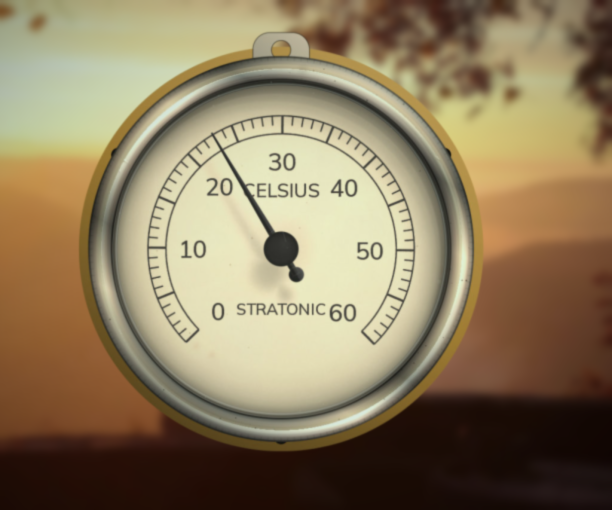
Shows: 23 °C
